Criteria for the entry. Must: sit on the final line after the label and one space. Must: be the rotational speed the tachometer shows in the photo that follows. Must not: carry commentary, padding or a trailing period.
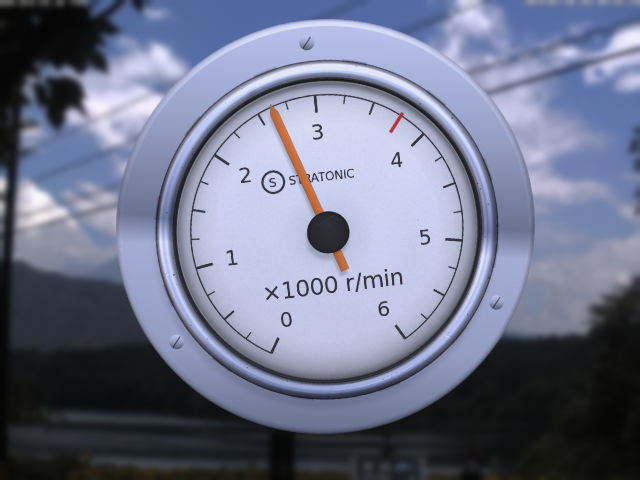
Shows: 2625 rpm
